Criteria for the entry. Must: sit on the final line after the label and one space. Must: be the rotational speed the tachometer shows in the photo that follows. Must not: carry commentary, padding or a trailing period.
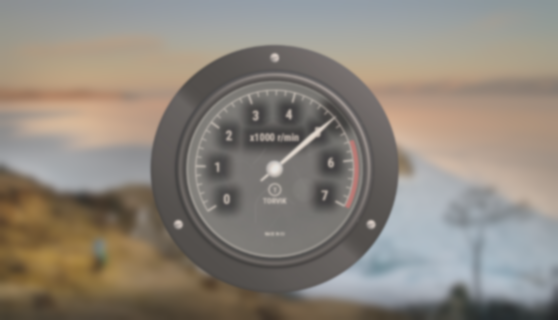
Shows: 5000 rpm
